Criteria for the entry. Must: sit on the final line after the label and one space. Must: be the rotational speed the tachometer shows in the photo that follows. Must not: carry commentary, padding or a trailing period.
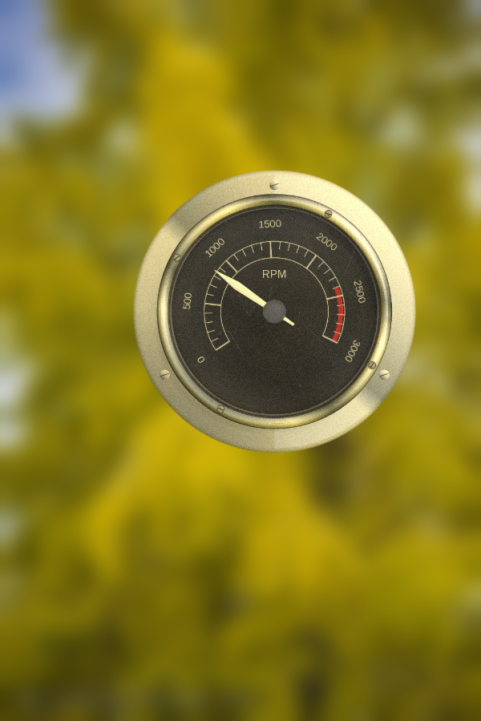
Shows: 850 rpm
